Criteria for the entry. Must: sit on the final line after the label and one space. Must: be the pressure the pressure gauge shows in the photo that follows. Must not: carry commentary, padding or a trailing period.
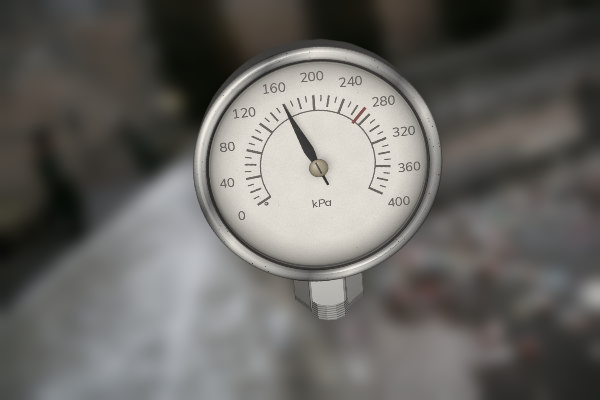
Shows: 160 kPa
